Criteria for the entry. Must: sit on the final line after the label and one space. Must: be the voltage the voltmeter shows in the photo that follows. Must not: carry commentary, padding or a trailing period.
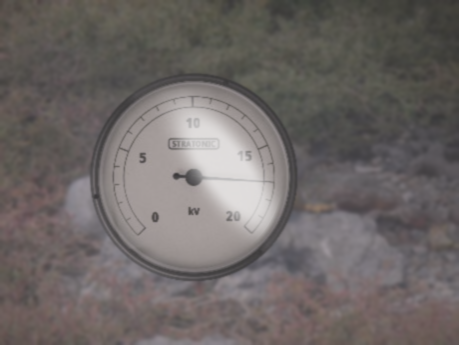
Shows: 17 kV
